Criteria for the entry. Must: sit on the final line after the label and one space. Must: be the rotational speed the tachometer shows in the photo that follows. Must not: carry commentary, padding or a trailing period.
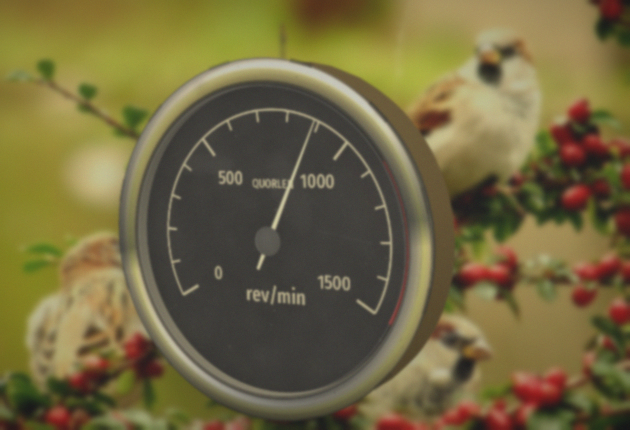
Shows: 900 rpm
